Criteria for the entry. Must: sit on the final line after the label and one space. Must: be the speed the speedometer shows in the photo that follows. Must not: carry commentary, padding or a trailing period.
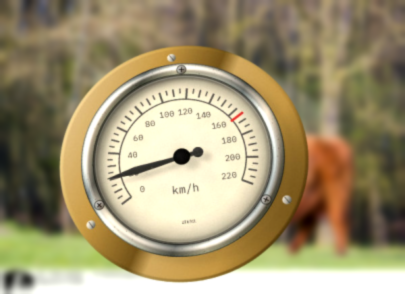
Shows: 20 km/h
